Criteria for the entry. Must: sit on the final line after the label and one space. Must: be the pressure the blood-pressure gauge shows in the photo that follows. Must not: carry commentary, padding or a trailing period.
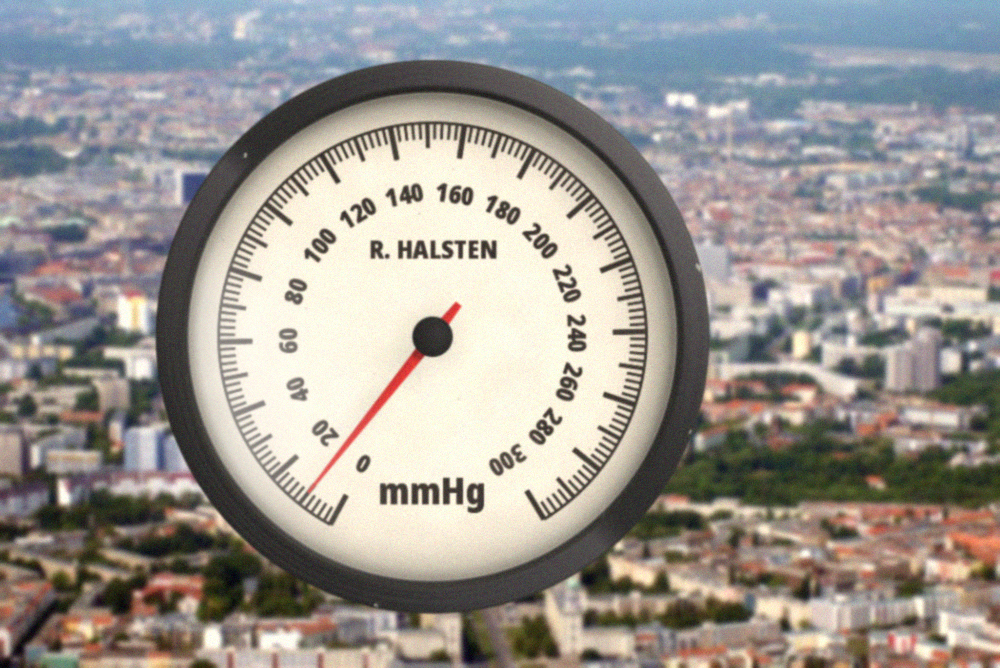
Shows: 10 mmHg
